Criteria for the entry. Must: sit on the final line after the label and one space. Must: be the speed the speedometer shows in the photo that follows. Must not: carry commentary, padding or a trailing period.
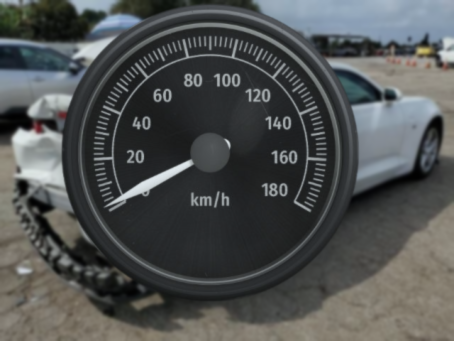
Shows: 2 km/h
